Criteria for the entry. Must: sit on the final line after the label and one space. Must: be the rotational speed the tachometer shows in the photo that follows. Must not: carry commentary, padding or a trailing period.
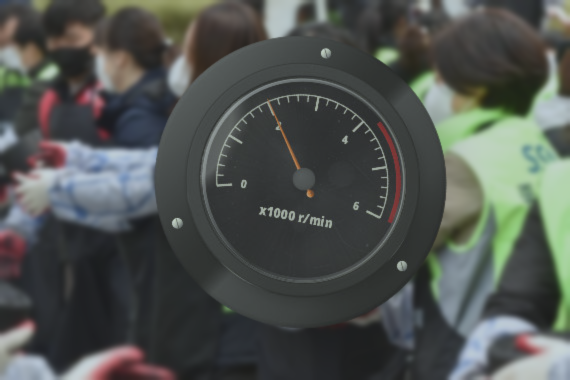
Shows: 2000 rpm
